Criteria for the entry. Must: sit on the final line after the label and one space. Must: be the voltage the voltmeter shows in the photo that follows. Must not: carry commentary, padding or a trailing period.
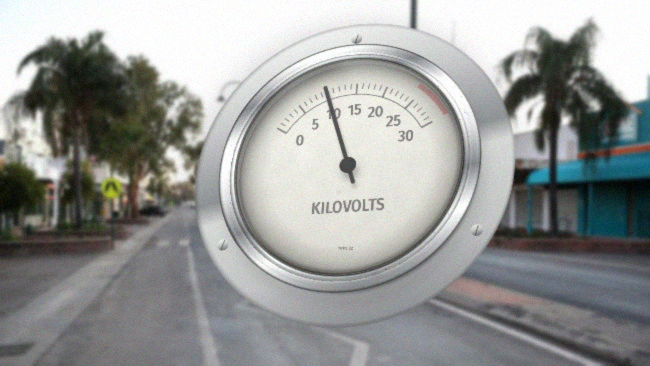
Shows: 10 kV
